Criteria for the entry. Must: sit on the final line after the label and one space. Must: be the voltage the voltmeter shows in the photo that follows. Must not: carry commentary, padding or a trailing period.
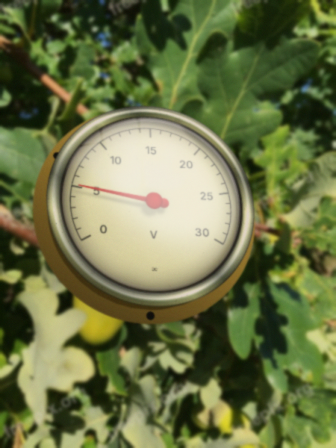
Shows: 5 V
